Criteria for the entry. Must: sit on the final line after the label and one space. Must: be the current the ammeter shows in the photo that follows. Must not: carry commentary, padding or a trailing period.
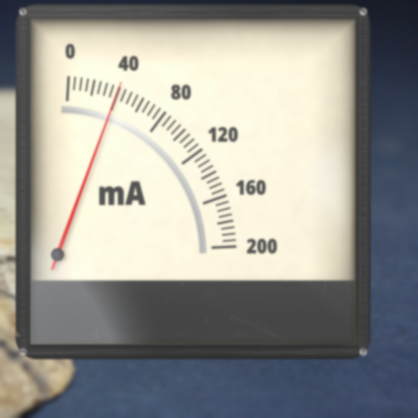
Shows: 40 mA
